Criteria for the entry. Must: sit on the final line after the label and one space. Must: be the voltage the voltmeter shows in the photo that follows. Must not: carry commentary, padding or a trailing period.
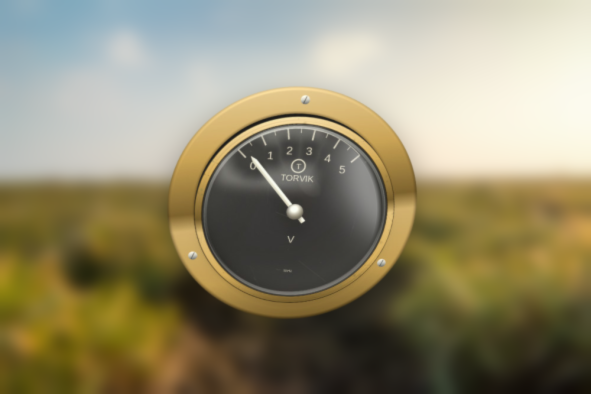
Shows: 0.25 V
